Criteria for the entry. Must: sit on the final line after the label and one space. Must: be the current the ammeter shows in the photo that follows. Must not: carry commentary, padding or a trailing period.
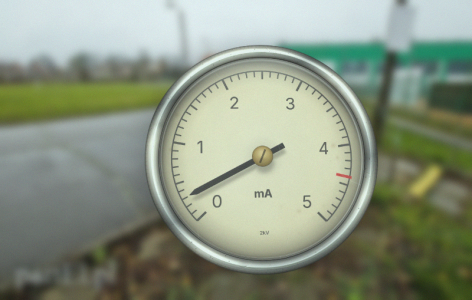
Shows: 0.3 mA
